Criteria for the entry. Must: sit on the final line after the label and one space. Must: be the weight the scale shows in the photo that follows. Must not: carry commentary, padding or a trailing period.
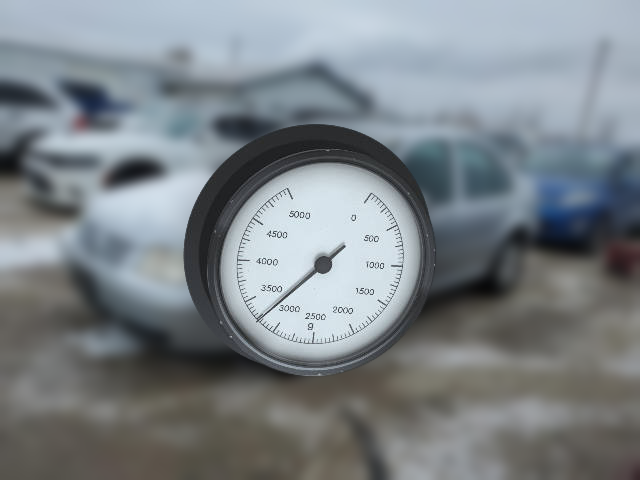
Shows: 3250 g
